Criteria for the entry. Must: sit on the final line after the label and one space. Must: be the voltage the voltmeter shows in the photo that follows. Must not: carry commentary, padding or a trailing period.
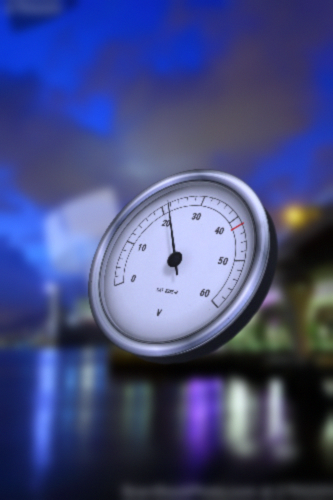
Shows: 22 V
